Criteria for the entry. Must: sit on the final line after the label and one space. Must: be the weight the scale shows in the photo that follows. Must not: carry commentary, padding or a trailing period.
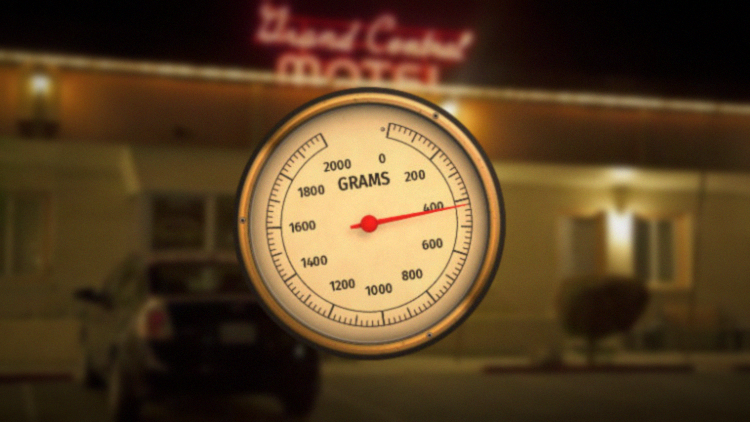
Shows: 420 g
